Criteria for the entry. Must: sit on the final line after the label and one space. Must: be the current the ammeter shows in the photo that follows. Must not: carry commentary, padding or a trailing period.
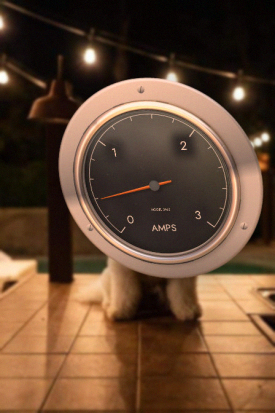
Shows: 0.4 A
